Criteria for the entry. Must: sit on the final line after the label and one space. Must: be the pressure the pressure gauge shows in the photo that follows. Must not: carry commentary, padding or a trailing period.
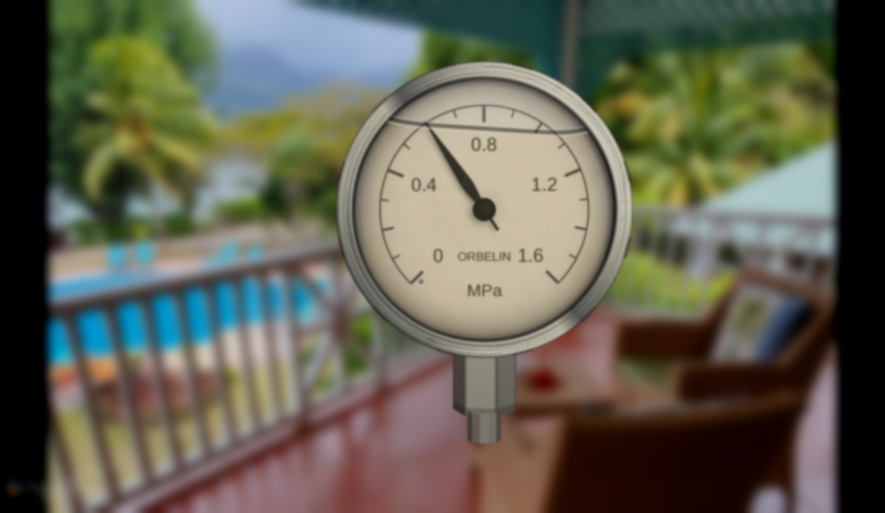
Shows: 0.6 MPa
